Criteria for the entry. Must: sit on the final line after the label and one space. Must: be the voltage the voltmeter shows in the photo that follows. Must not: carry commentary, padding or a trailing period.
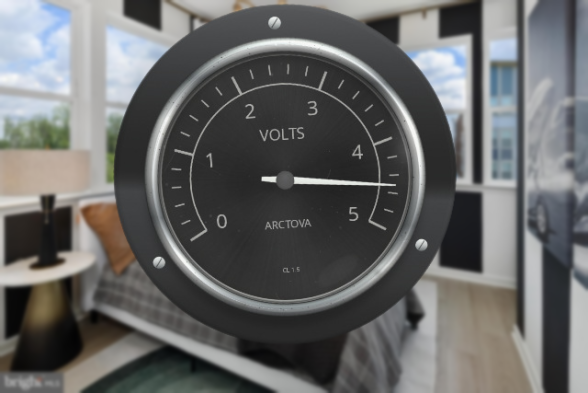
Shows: 4.5 V
